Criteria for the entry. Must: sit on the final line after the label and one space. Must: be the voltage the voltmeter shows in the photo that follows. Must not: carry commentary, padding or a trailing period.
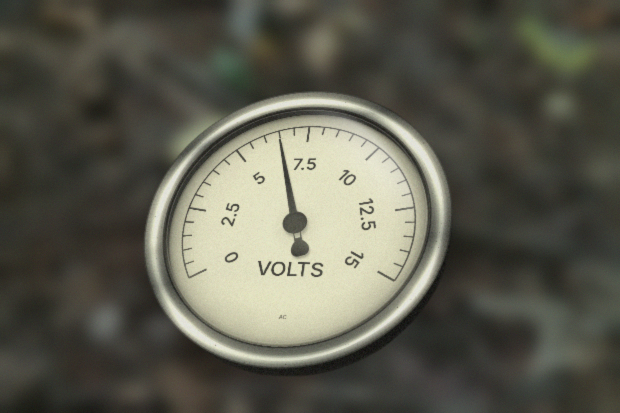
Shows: 6.5 V
